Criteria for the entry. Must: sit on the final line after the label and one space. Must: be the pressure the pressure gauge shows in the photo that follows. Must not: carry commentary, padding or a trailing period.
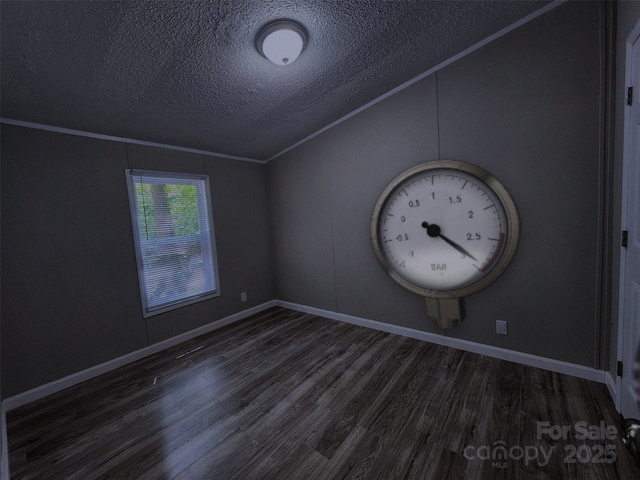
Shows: 2.9 bar
